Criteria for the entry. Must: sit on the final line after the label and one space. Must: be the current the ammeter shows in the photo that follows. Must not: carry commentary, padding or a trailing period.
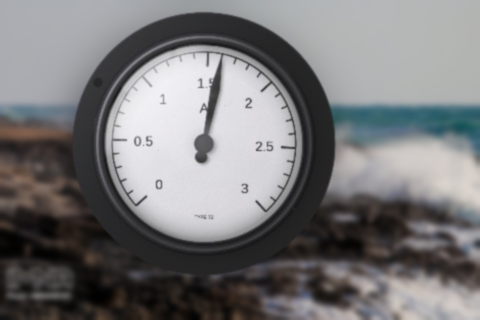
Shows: 1.6 A
